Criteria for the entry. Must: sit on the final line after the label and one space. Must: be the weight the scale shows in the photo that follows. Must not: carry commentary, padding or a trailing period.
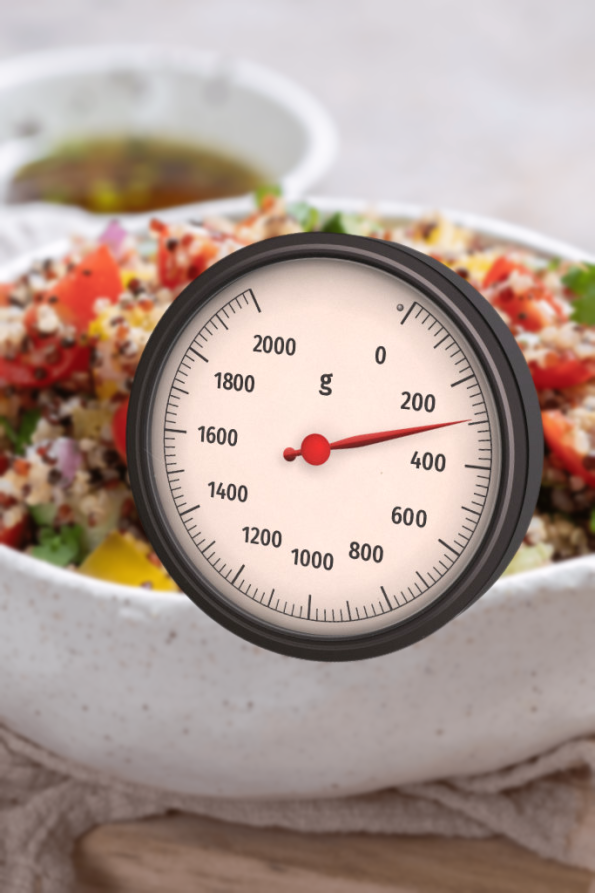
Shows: 290 g
